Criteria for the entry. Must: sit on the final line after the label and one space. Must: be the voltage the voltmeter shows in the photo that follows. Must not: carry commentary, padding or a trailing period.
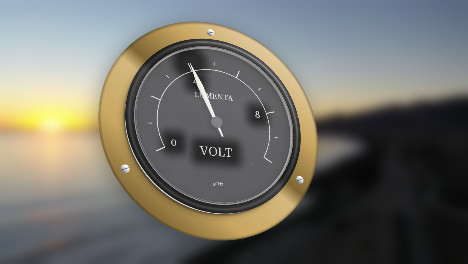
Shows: 4 V
